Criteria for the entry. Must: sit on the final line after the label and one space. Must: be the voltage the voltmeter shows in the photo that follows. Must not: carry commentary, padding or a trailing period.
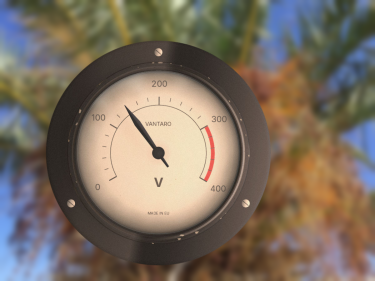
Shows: 140 V
